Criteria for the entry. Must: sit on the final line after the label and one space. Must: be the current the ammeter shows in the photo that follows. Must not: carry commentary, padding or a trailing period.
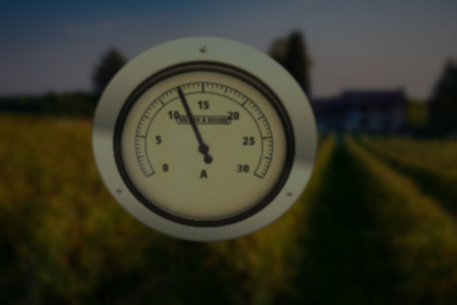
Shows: 12.5 A
